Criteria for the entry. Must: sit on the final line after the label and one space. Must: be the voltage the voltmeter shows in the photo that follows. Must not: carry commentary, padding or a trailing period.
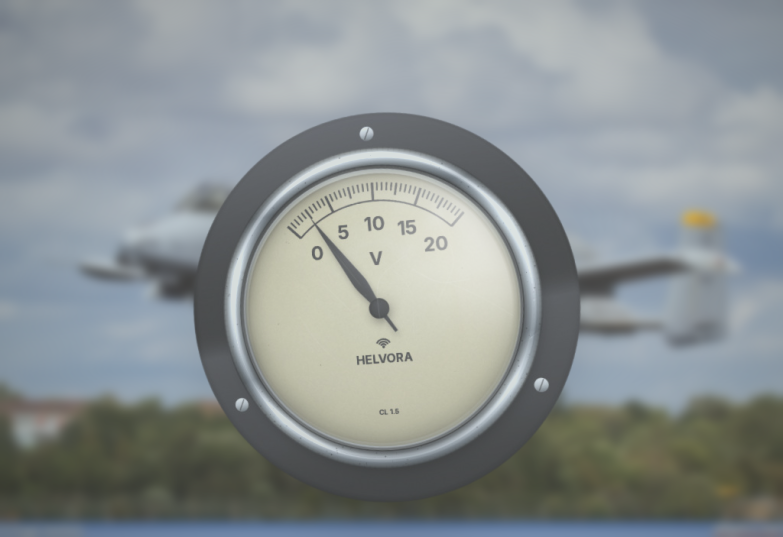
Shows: 2.5 V
